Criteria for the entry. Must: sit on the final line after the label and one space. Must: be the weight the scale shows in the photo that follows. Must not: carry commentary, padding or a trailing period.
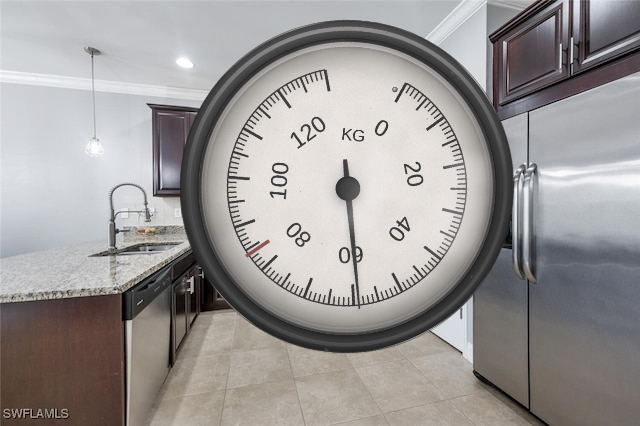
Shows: 59 kg
